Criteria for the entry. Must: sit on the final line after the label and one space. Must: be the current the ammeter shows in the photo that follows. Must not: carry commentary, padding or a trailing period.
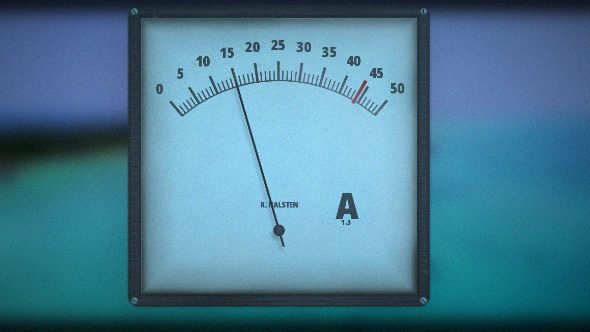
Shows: 15 A
